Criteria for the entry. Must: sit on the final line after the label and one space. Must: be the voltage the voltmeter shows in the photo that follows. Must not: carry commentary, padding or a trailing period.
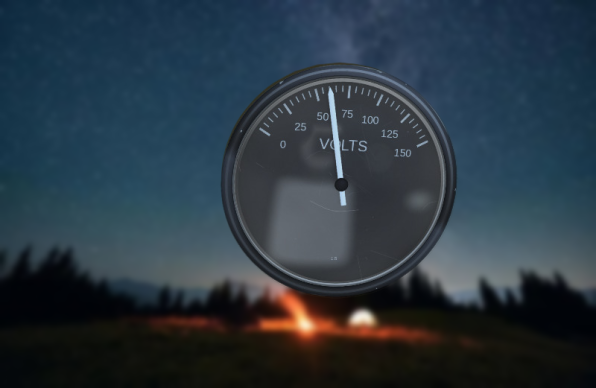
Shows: 60 V
